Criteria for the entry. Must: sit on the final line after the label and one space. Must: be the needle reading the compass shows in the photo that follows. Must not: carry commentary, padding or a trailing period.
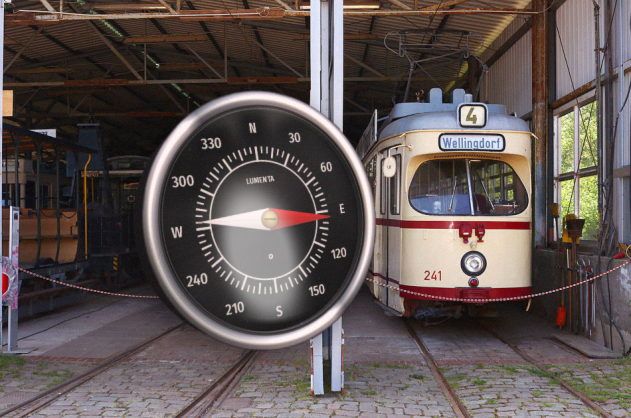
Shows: 95 °
